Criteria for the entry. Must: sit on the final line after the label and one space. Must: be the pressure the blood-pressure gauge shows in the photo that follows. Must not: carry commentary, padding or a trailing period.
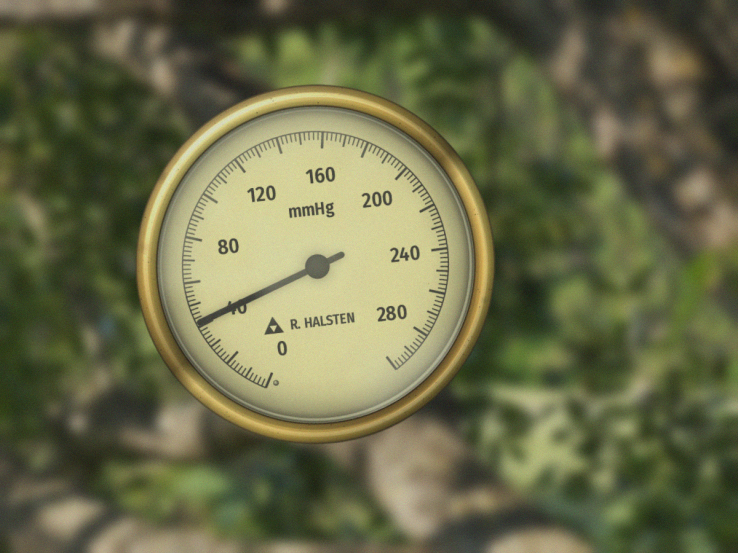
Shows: 42 mmHg
